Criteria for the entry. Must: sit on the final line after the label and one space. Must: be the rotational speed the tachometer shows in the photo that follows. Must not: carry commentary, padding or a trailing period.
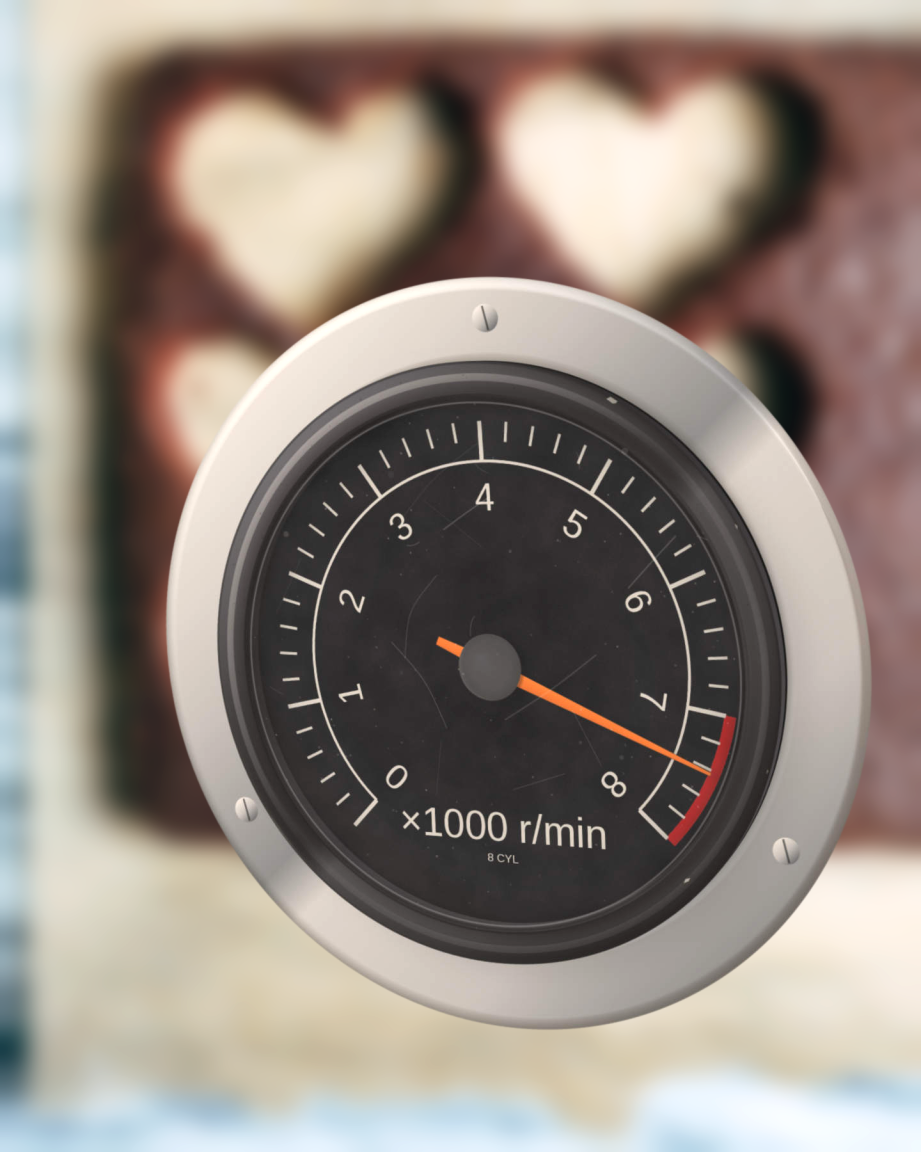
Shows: 7400 rpm
